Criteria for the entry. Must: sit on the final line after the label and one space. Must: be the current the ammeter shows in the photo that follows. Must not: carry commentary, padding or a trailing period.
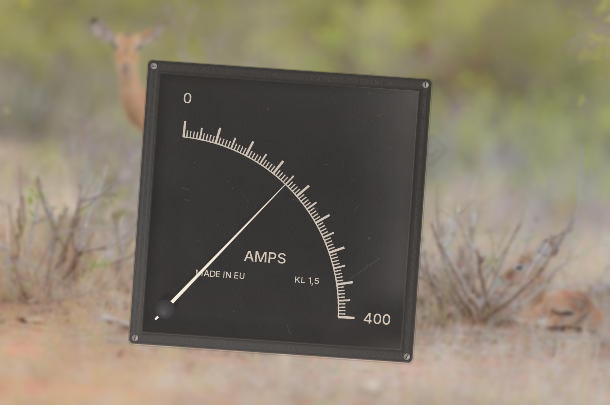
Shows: 175 A
